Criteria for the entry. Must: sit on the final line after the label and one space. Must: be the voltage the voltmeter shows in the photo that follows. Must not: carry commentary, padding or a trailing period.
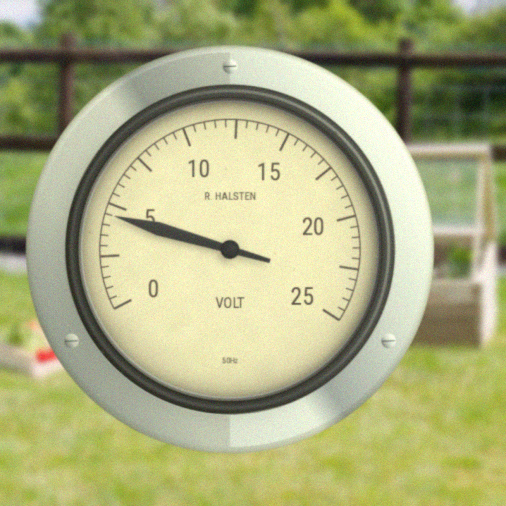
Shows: 4.5 V
